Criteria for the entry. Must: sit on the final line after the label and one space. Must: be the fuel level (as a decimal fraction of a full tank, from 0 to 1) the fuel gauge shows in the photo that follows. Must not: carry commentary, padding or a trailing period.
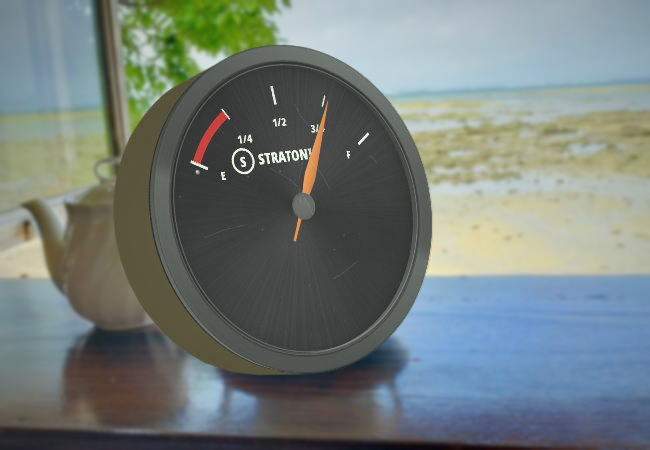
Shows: 0.75
